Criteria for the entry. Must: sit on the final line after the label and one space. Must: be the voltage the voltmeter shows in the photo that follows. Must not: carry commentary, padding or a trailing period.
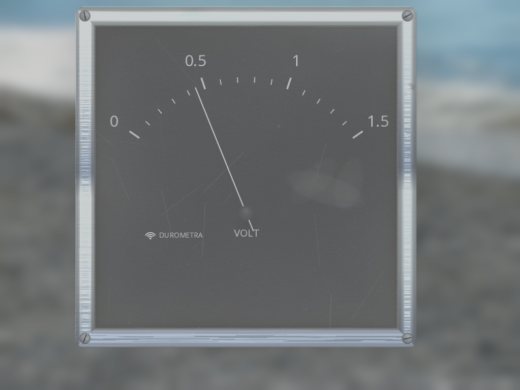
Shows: 0.45 V
